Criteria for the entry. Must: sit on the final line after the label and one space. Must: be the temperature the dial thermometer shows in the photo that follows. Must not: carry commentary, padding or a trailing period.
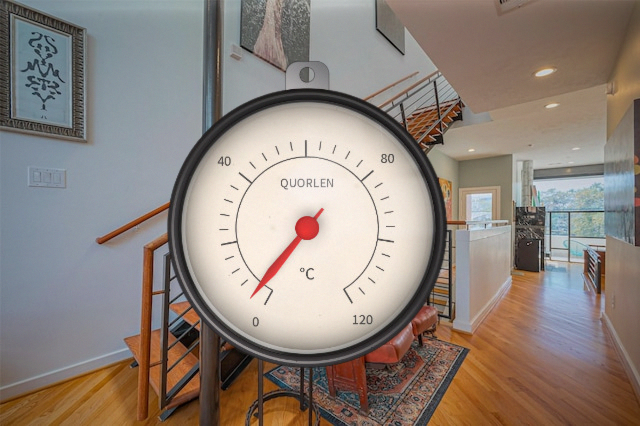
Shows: 4 °C
